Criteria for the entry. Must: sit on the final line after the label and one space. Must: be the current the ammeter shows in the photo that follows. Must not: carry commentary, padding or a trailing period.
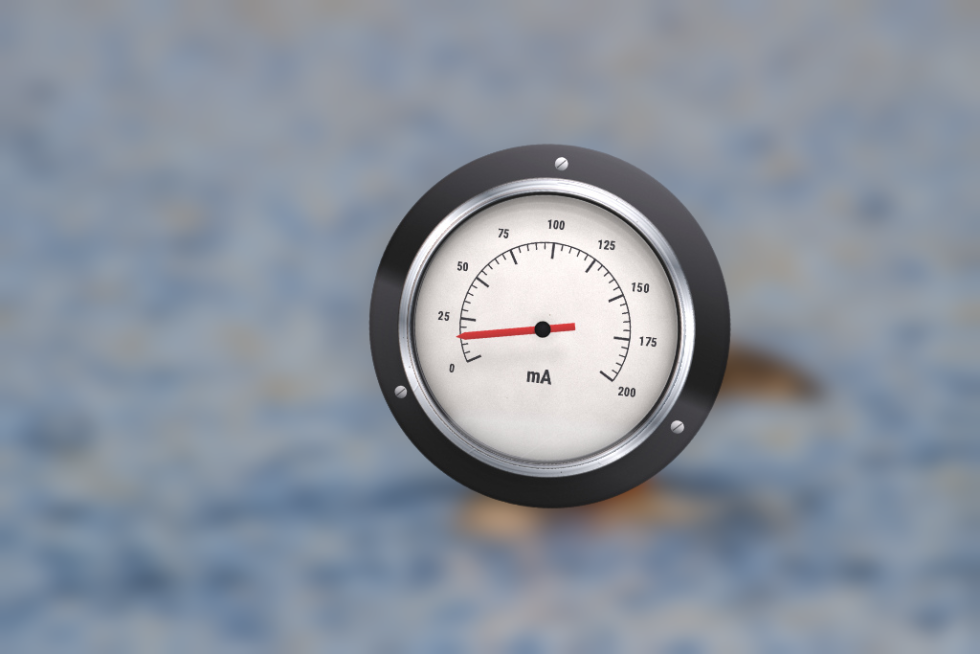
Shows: 15 mA
